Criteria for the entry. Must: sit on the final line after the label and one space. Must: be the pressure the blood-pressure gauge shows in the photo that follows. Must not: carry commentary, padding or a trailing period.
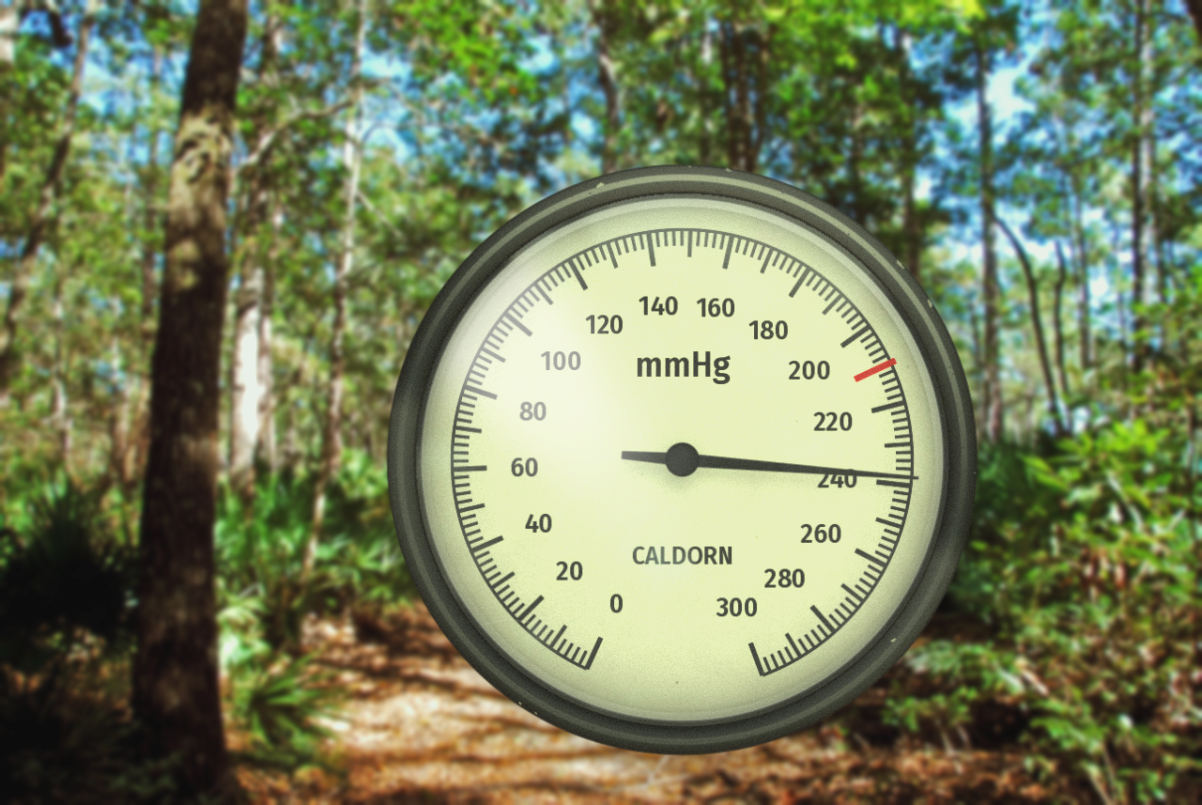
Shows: 238 mmHg
